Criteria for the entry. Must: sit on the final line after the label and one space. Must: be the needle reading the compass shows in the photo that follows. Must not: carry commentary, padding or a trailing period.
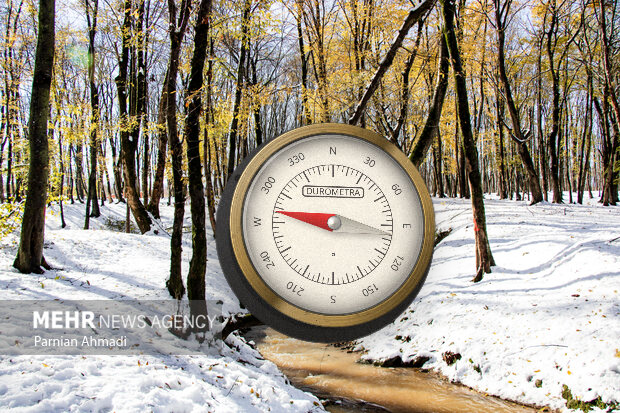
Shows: 280 °
